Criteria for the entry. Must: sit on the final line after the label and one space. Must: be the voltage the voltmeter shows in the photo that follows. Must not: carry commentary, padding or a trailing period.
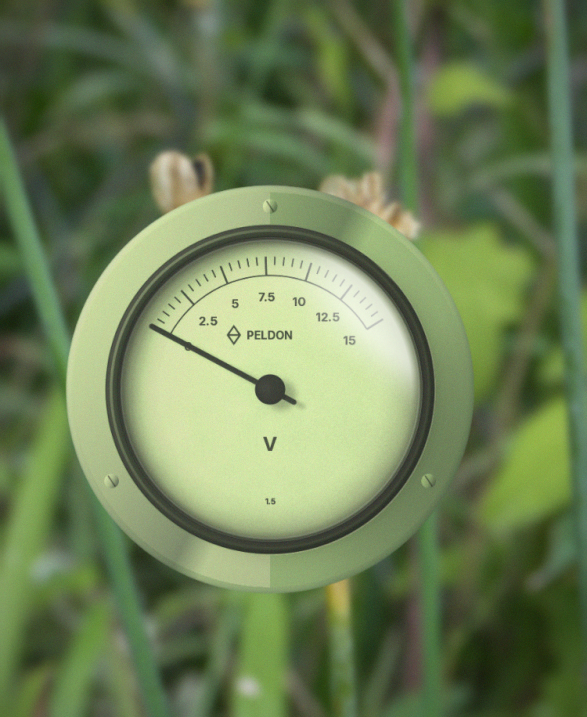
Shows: 0 V
